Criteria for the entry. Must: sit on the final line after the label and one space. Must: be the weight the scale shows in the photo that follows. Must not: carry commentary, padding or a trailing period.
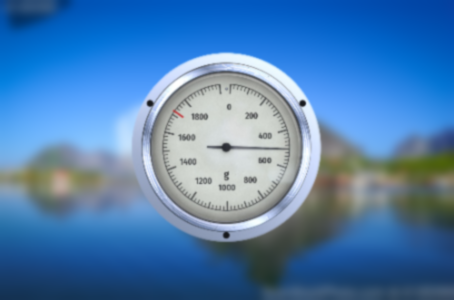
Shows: 500 g
